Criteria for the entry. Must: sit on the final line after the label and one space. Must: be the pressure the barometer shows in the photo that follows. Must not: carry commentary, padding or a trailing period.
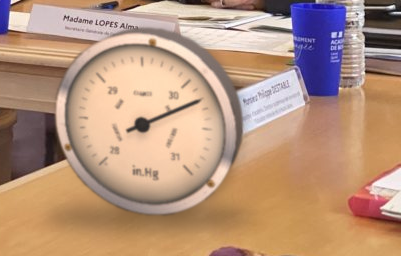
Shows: 30.2 inHg
